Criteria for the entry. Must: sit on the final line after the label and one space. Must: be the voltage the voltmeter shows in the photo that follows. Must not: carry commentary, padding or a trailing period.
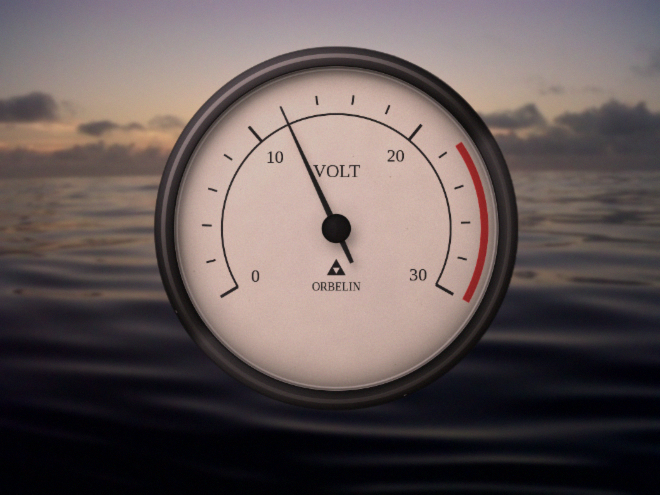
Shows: 12 V
